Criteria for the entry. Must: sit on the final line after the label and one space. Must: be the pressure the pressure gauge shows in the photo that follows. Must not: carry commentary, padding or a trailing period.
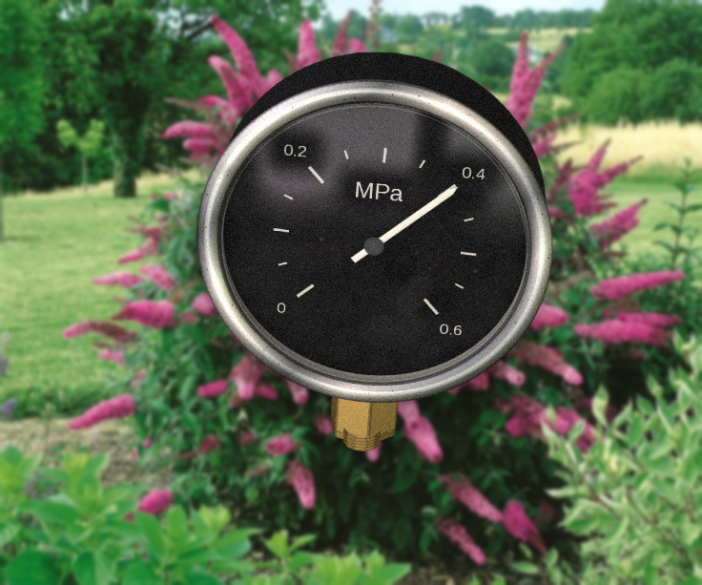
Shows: 0.4 MPa
